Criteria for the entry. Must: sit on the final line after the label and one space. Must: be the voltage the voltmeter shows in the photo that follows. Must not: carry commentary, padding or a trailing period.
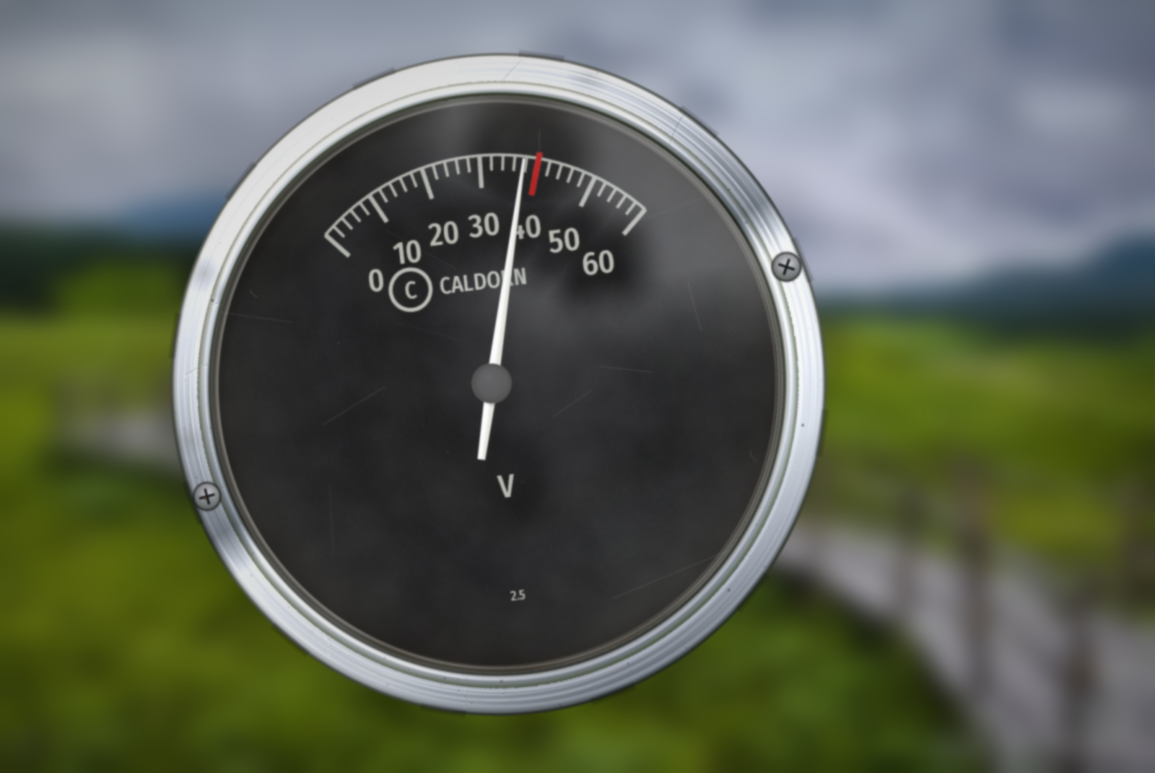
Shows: 38 V
